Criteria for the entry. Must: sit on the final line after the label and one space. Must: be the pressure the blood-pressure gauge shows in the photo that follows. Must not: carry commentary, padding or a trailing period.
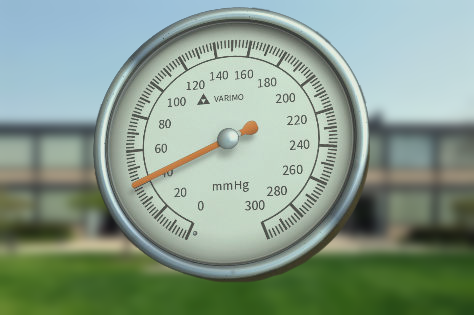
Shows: 40 mmHg
